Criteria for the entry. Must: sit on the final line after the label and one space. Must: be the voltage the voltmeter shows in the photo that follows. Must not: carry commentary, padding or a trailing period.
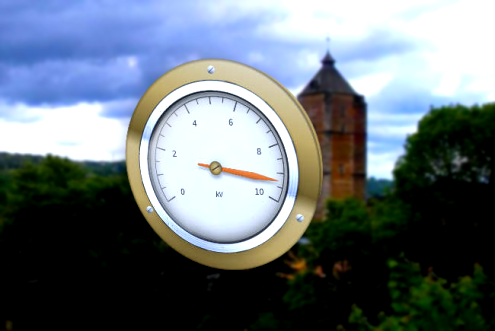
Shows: 9.25 kV
